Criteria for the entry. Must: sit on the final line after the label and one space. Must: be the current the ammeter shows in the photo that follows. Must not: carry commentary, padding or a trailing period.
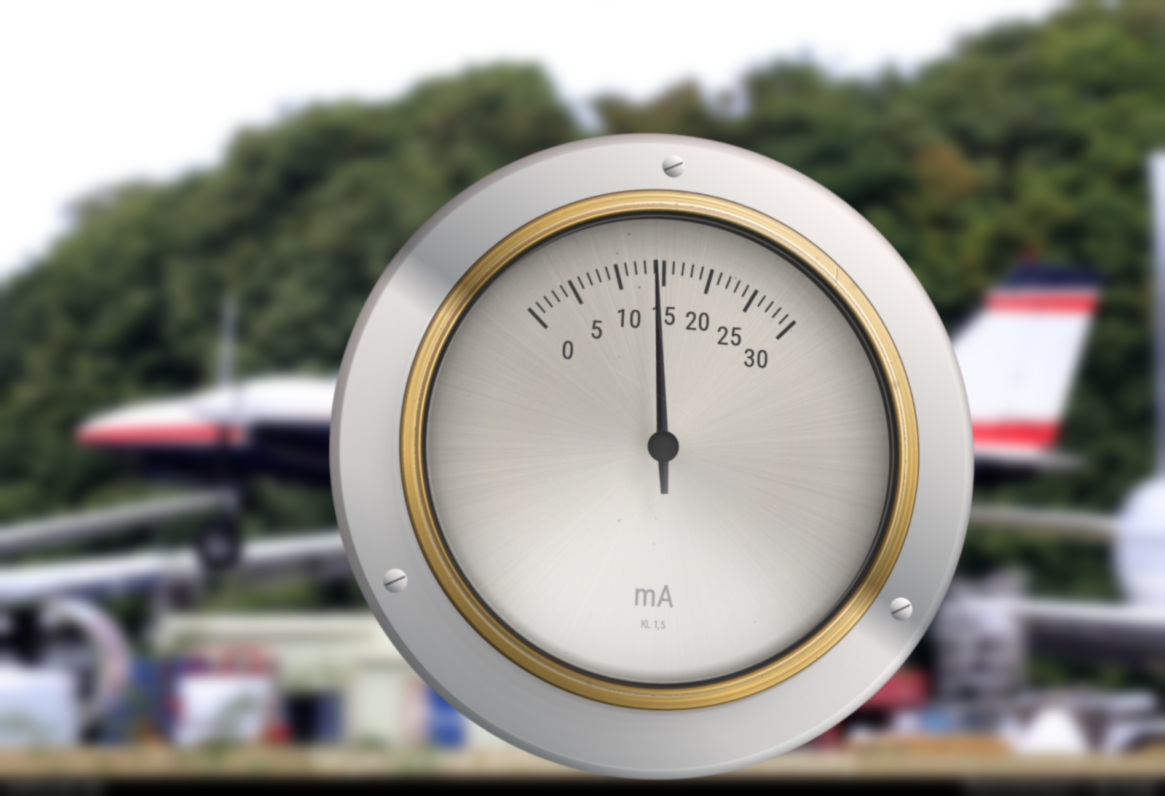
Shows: 14 mA
